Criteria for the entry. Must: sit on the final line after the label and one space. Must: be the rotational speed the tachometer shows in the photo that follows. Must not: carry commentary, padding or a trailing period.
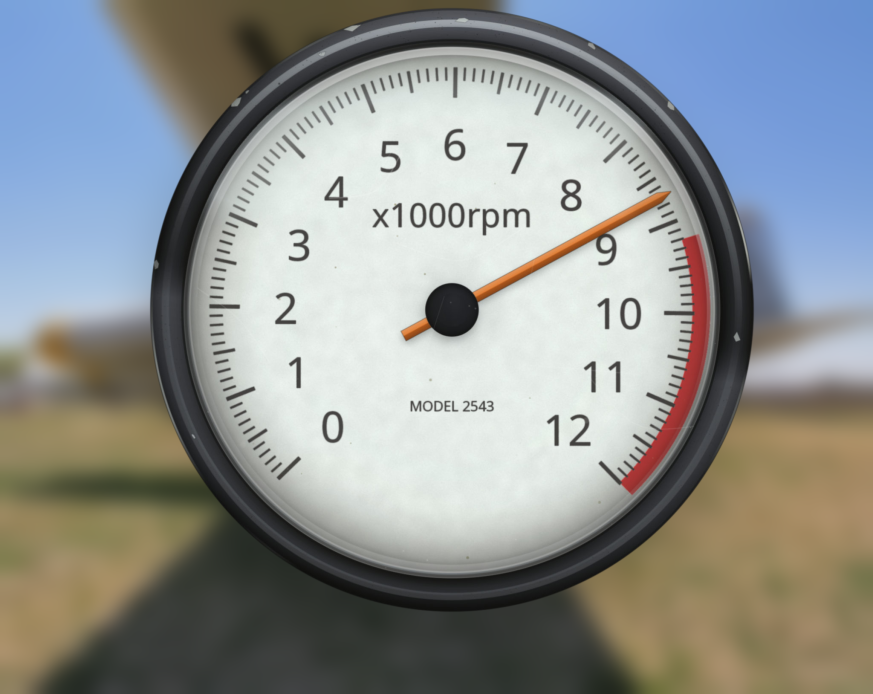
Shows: 8700 rpm
